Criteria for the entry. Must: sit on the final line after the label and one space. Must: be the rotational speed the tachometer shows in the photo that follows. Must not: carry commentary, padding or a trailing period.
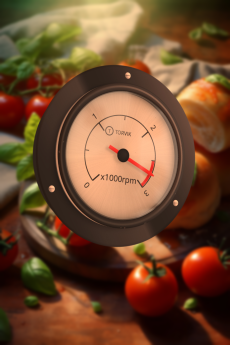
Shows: 2750 rpm
